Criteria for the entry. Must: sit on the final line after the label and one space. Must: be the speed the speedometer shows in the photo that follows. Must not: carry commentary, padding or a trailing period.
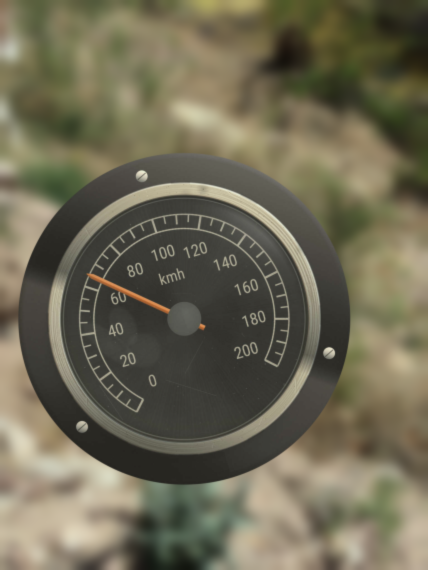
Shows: 65 km/h
